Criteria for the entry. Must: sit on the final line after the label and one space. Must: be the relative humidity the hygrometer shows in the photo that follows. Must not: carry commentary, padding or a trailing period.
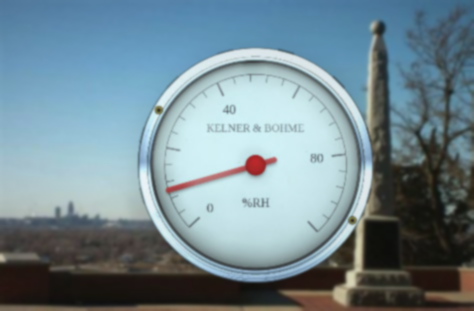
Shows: 10 %
